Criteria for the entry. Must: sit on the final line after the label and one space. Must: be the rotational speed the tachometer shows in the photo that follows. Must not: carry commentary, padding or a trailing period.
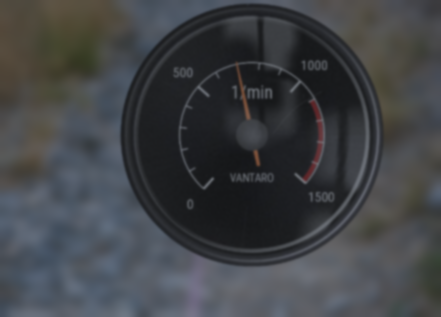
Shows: 700 rpm
